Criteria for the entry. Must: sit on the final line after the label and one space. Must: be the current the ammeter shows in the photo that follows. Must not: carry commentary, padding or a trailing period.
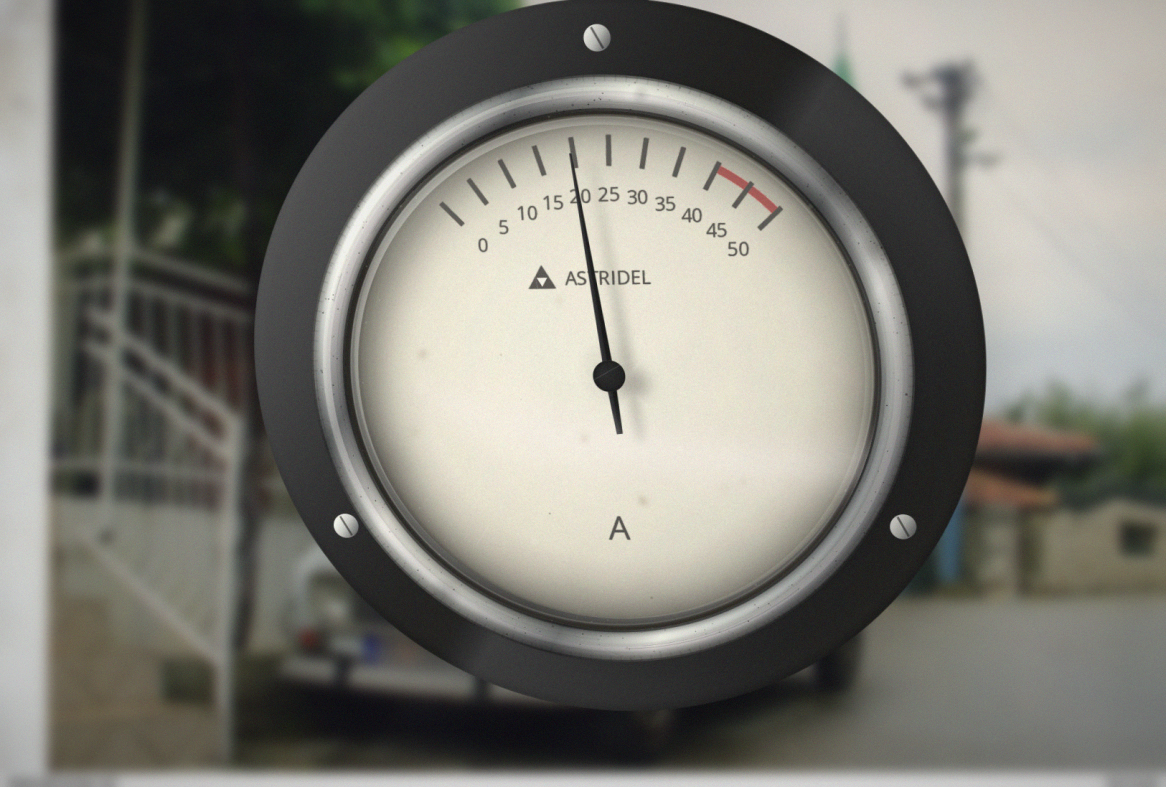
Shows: 20 A
